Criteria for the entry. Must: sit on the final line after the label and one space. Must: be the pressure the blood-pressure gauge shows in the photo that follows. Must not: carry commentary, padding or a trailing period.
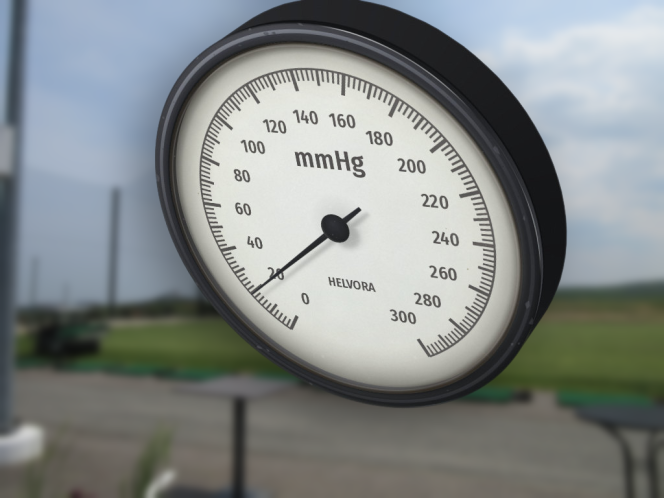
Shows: 20 mmHg
